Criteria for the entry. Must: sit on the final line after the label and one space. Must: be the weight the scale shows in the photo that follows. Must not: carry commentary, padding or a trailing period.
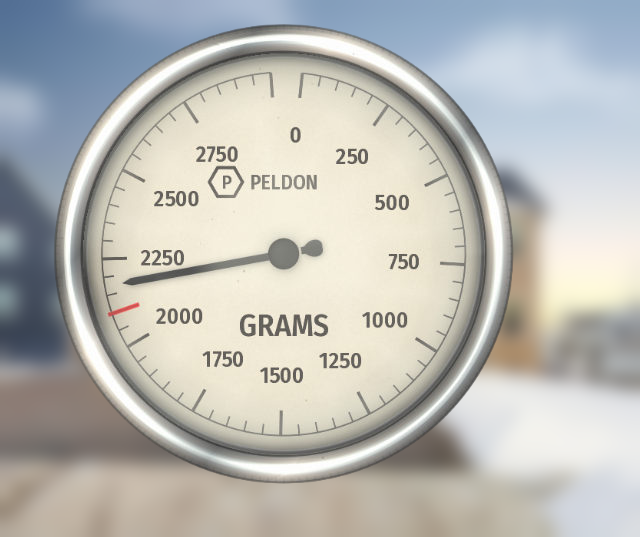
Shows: 2175 g
